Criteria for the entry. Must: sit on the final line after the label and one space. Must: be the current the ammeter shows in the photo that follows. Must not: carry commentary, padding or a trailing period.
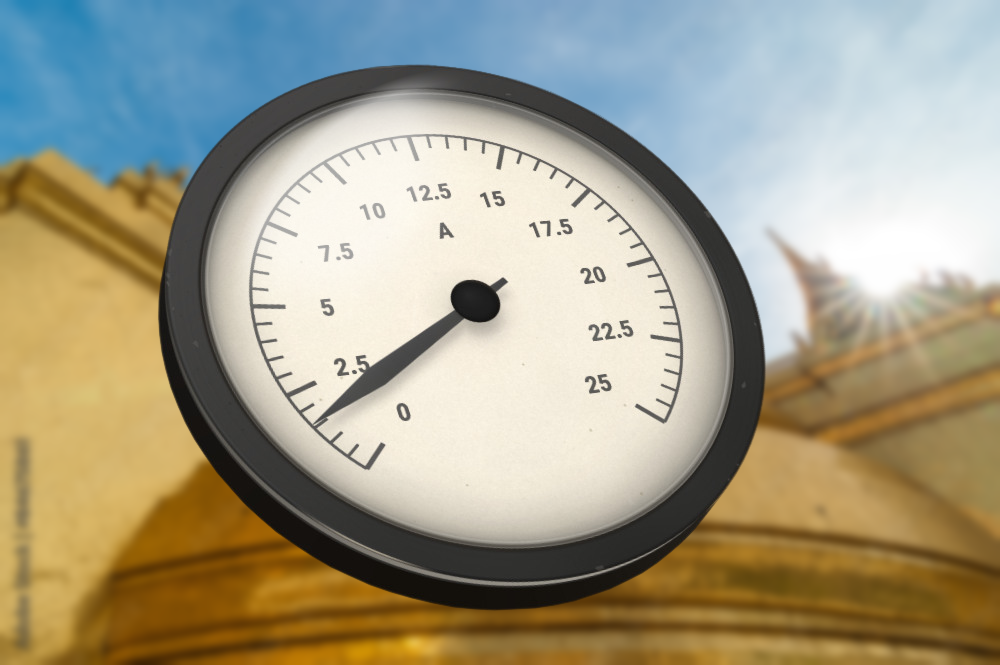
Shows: 1.5 A
